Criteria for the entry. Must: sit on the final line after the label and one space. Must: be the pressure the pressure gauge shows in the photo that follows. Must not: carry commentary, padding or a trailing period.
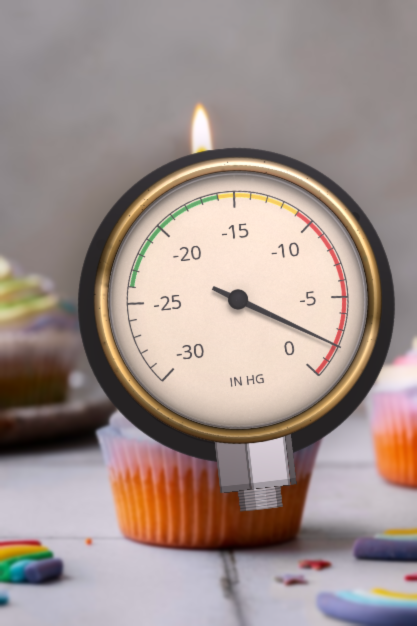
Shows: -2 inHg
